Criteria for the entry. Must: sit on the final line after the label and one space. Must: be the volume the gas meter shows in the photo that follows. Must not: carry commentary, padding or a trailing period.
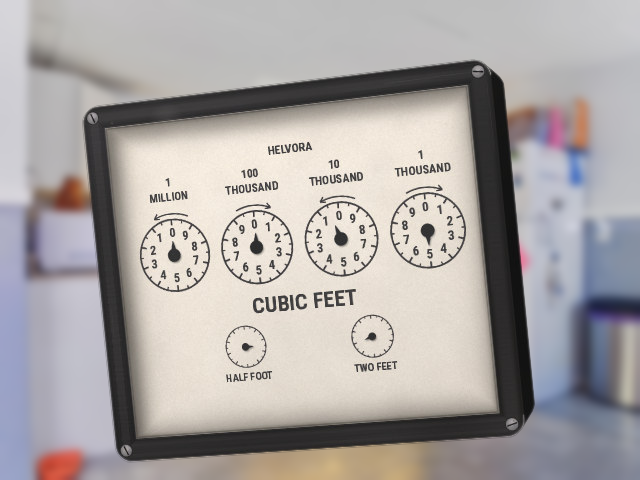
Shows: 500 ft³
